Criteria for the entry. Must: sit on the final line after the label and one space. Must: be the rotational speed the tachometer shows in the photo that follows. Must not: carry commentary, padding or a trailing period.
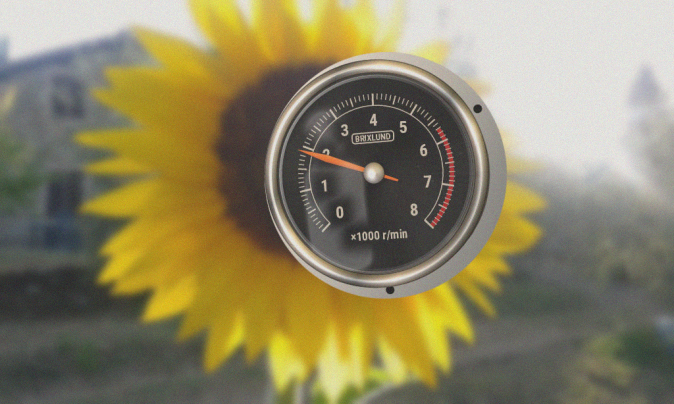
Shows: 1900 rpm
